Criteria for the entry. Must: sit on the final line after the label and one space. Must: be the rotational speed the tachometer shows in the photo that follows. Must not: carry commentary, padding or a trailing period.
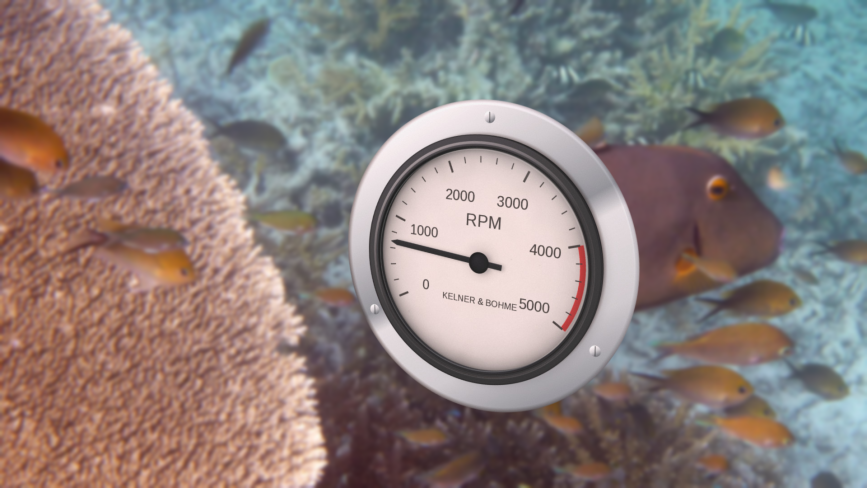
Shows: 700 rpm
